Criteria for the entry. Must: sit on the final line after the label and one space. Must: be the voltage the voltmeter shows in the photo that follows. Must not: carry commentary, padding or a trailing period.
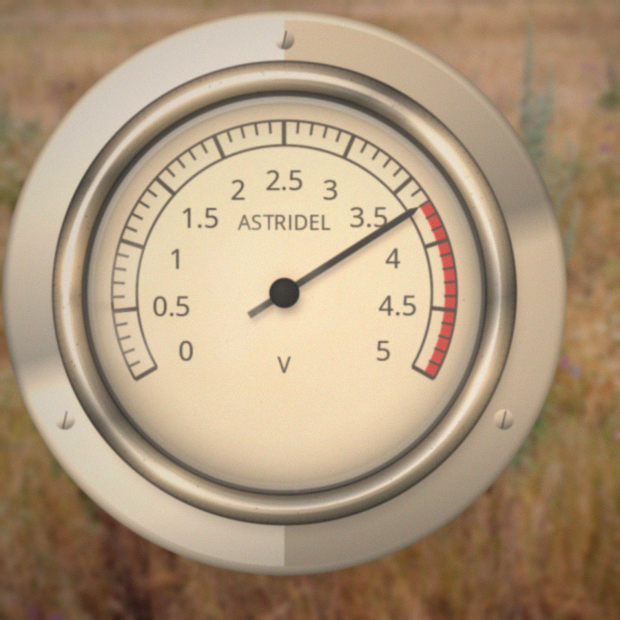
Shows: 3.7 V
